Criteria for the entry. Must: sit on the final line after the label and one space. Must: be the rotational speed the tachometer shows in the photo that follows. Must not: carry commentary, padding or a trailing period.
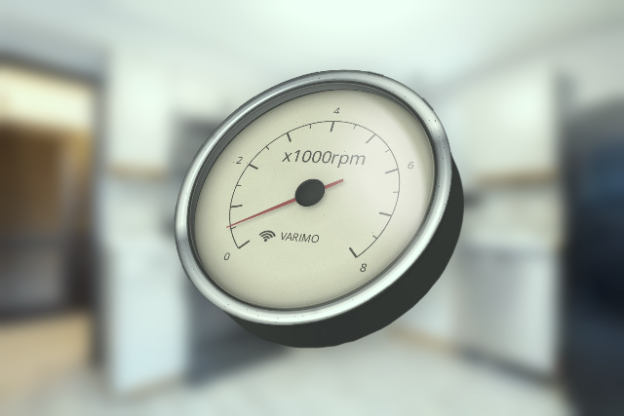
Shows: 500 rpm
